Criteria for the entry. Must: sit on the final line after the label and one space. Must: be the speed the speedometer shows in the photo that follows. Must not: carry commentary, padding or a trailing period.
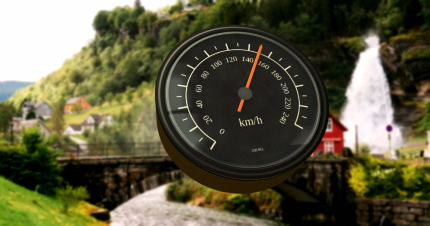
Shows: 150 km/h
